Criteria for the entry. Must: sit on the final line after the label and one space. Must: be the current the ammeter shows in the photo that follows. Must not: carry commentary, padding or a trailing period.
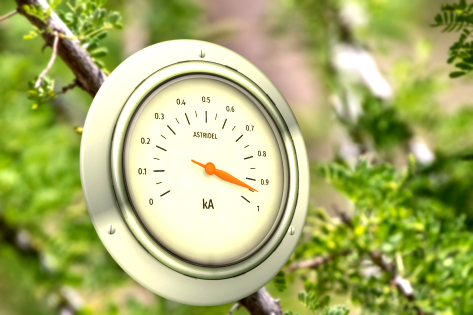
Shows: 0.95 kA
